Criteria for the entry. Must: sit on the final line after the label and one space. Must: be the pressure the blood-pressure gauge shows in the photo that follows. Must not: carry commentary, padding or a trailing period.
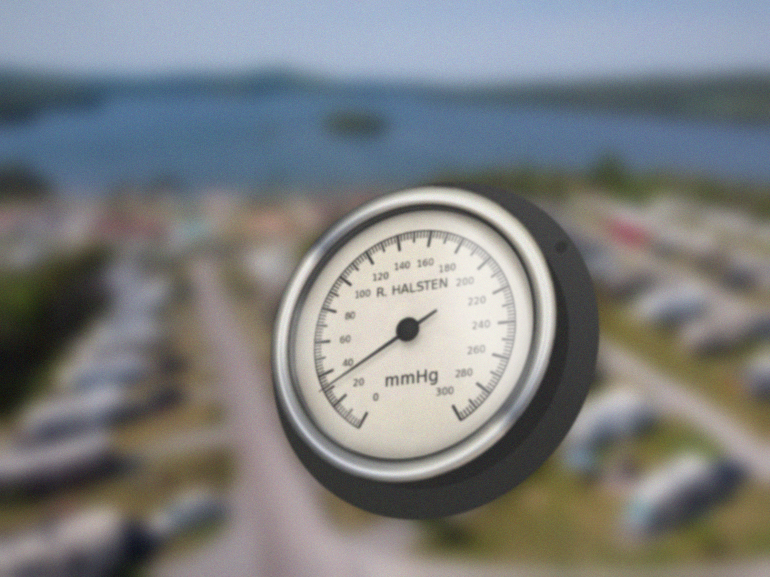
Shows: 30 mmHg
